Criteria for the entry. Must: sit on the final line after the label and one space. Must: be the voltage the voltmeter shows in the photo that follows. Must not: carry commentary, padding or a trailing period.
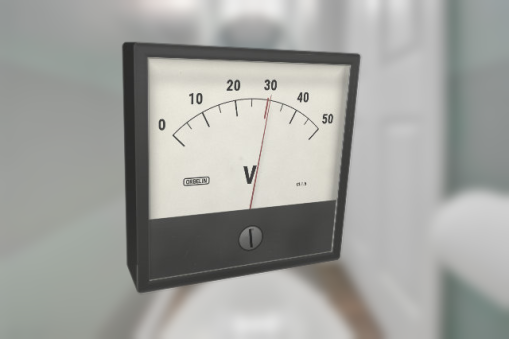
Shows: 30 V
